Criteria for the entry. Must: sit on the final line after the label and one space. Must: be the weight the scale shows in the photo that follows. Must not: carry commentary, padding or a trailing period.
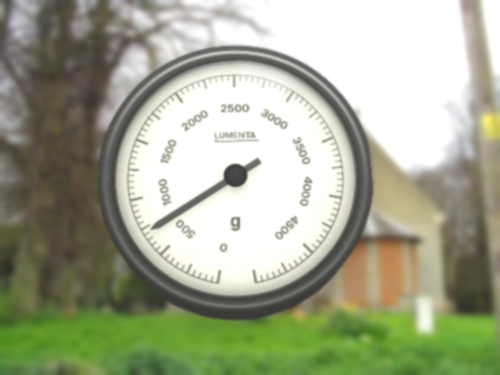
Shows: 700 g
